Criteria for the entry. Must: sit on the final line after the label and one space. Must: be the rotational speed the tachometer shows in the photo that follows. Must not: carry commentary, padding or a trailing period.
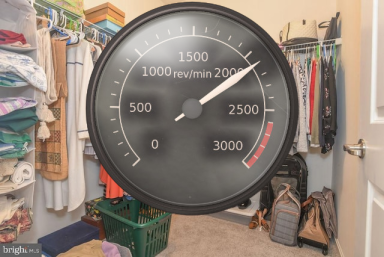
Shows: 2100 rpm
